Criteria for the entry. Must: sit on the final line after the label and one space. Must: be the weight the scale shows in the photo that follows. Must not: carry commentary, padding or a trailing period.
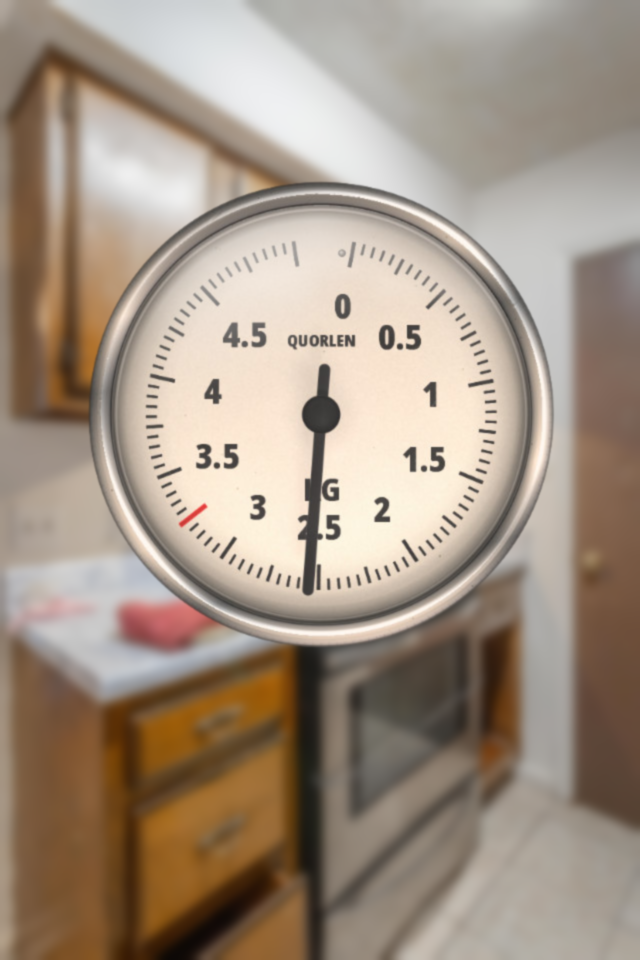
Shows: 2.55 kg
